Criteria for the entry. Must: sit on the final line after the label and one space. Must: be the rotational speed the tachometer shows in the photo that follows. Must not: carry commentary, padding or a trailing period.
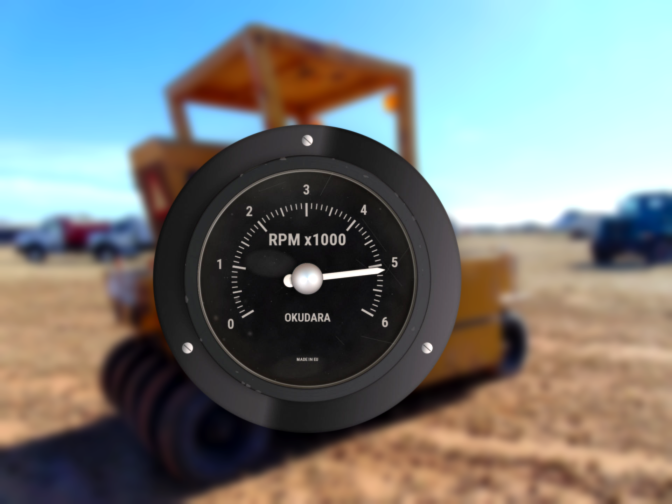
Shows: 5100 rpm
